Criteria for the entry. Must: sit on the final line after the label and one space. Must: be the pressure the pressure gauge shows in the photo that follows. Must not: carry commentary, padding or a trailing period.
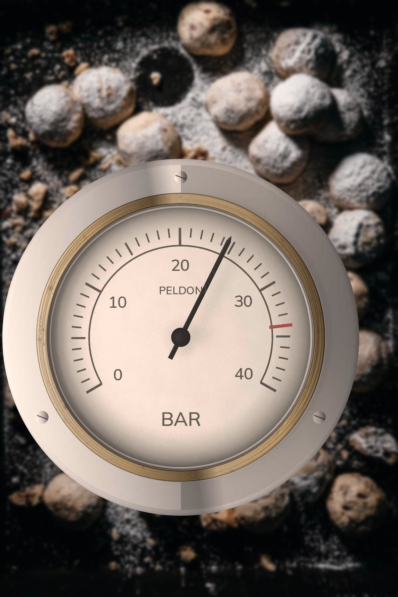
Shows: 24.5 bar
